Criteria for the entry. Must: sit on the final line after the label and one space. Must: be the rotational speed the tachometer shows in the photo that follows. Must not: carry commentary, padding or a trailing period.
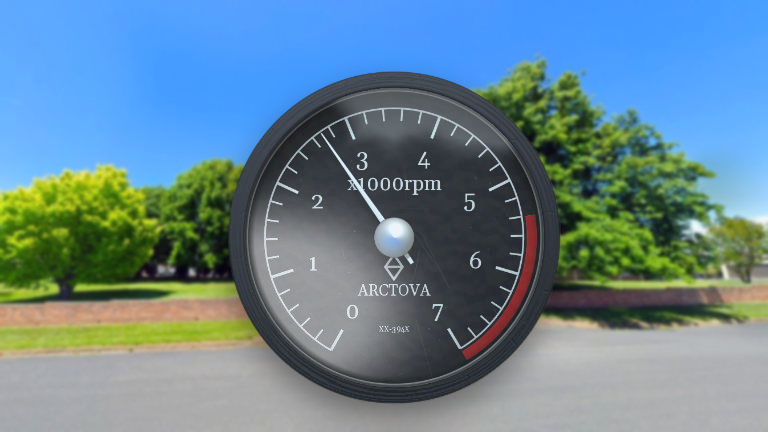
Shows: 2700 rpm
